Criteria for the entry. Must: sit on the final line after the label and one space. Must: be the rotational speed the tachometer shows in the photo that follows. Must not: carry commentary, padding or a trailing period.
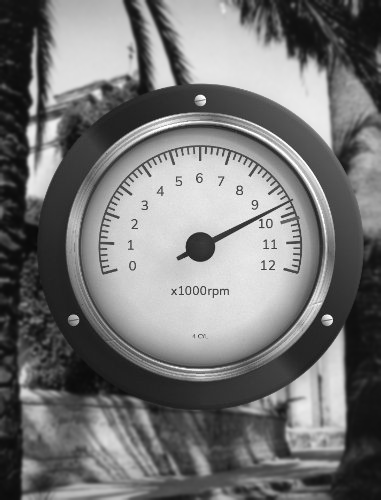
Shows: 9600 rpm
